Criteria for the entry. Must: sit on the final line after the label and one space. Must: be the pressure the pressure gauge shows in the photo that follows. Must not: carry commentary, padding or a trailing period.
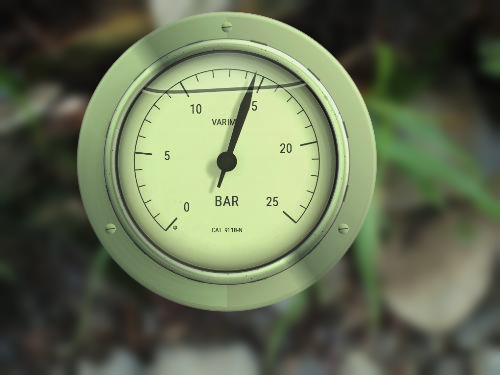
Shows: 14.5 bar
